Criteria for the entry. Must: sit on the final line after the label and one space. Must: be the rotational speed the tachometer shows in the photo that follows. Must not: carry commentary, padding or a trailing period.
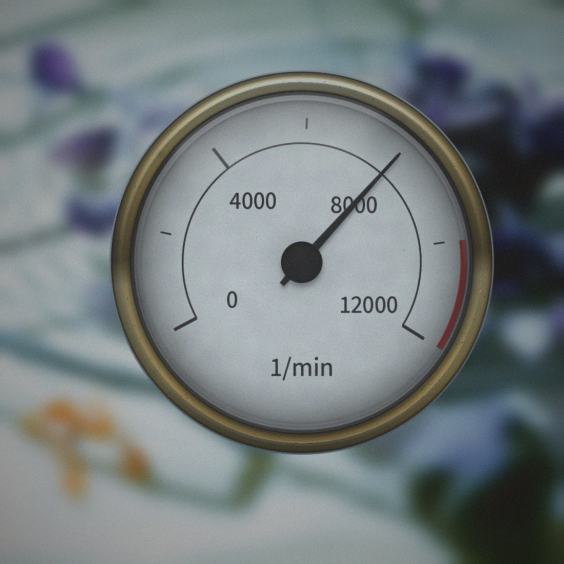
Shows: 8000 rpm
